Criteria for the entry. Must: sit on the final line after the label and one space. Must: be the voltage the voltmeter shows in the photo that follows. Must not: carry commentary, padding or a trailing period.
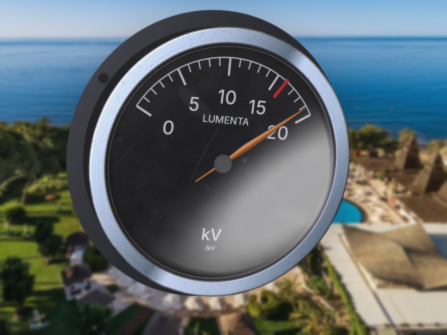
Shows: 19 kV
